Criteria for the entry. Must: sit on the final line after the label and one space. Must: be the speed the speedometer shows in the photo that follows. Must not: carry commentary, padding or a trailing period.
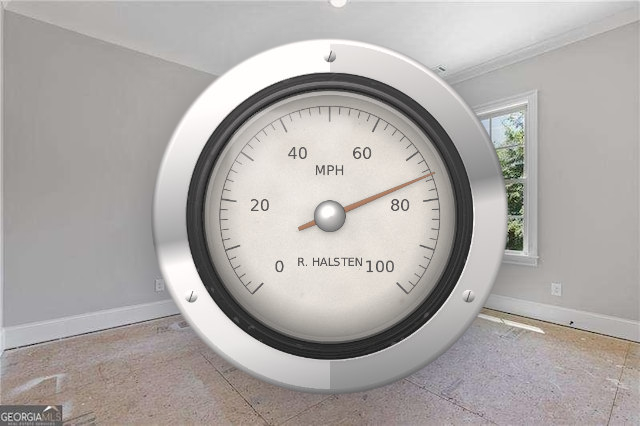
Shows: 75 mph
